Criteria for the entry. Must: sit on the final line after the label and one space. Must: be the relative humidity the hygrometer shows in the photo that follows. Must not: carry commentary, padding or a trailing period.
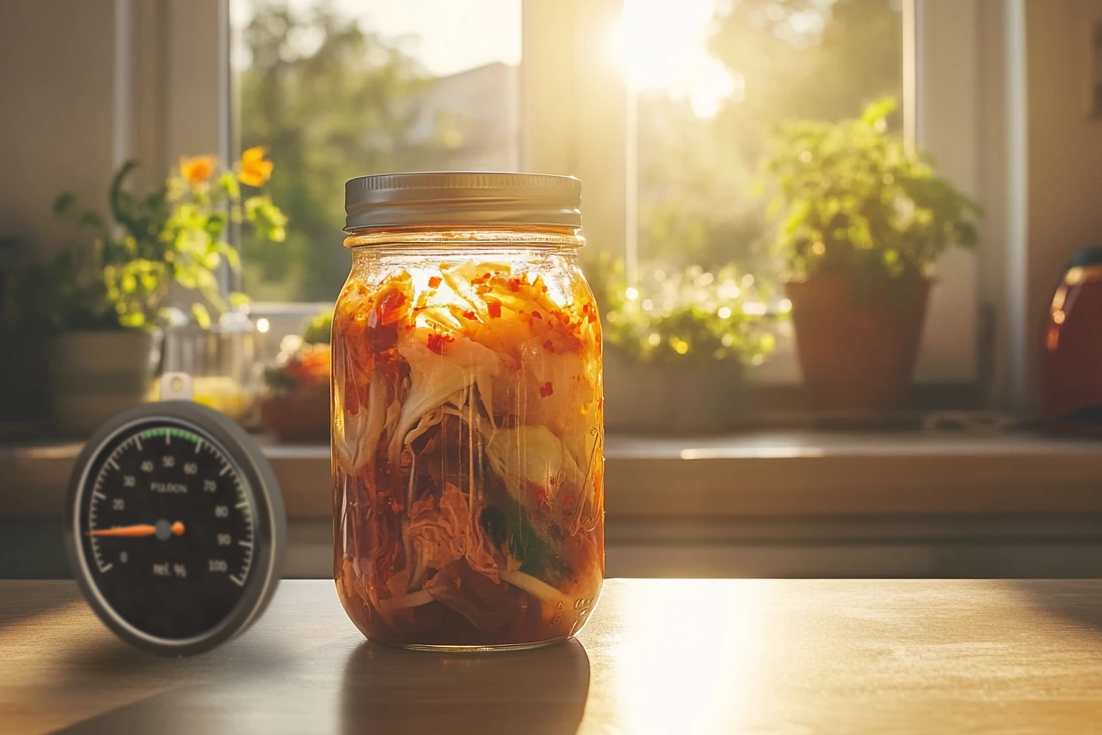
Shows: 10 %
